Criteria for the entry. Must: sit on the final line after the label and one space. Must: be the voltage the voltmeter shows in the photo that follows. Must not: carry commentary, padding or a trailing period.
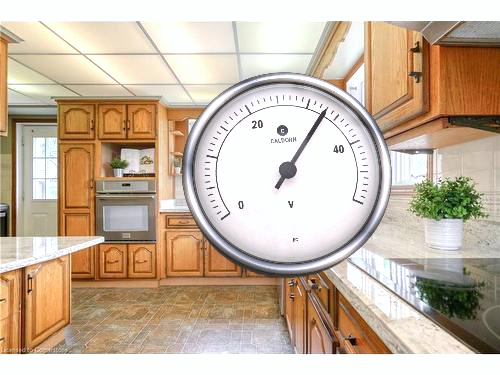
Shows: 33 V
